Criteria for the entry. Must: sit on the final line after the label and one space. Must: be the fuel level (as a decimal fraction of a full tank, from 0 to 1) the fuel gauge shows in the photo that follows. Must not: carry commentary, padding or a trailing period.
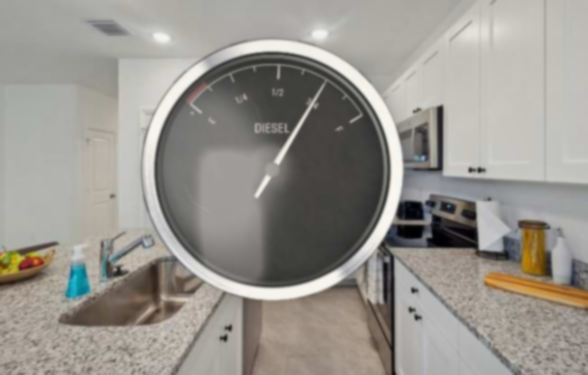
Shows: 0.75
